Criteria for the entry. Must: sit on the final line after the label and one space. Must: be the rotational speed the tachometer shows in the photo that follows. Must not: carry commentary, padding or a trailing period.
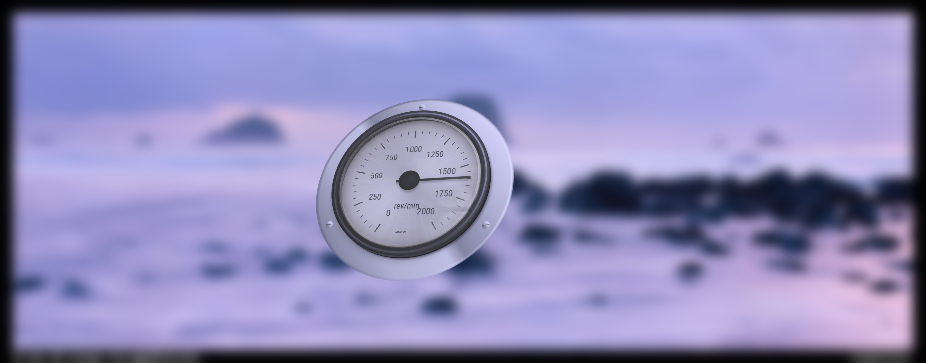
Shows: 1600 rpm
